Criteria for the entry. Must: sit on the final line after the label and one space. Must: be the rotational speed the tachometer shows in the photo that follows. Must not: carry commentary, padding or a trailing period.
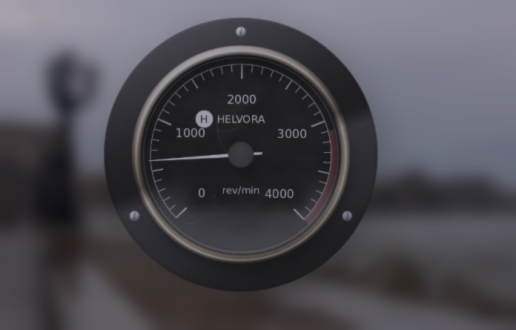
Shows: 600 rpm
